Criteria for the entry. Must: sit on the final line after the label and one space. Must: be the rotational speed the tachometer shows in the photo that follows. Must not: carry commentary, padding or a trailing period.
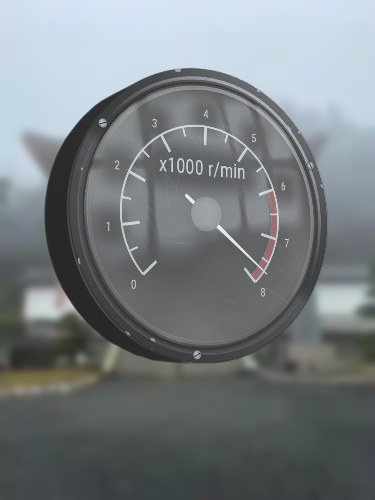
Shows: 7750 rpm
